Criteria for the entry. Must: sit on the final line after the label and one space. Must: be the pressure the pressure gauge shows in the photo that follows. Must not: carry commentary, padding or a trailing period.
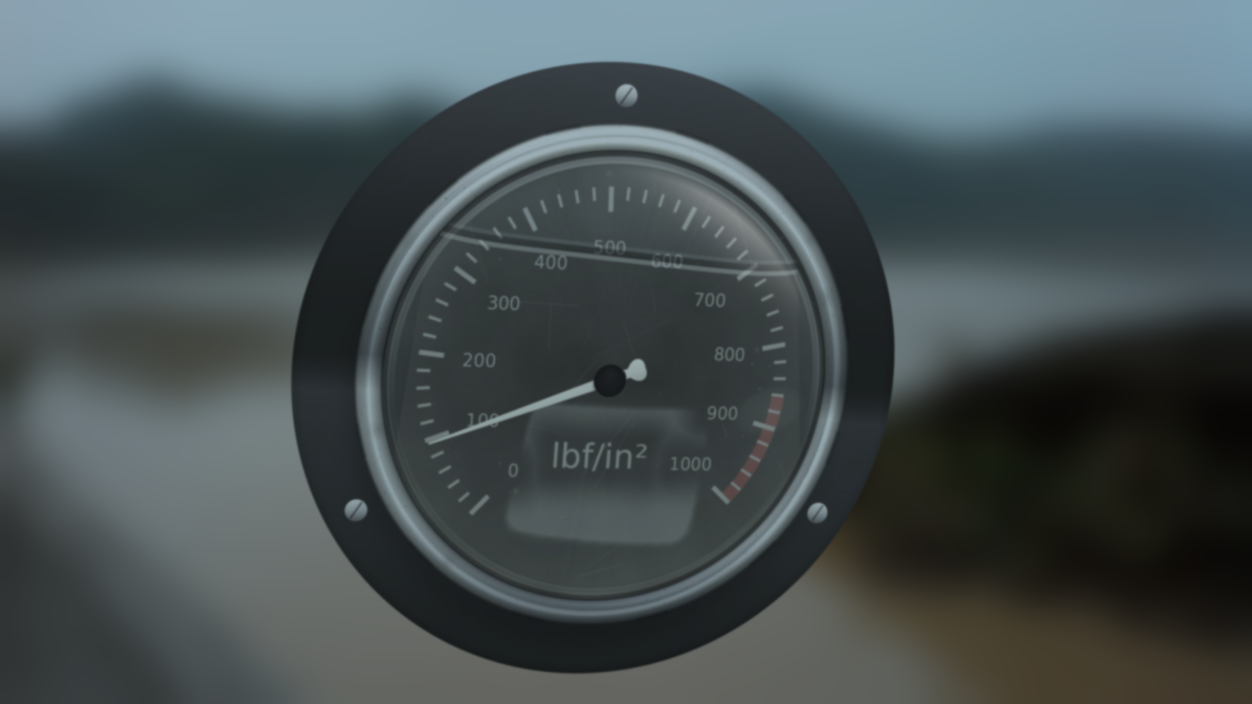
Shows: 100 psi
